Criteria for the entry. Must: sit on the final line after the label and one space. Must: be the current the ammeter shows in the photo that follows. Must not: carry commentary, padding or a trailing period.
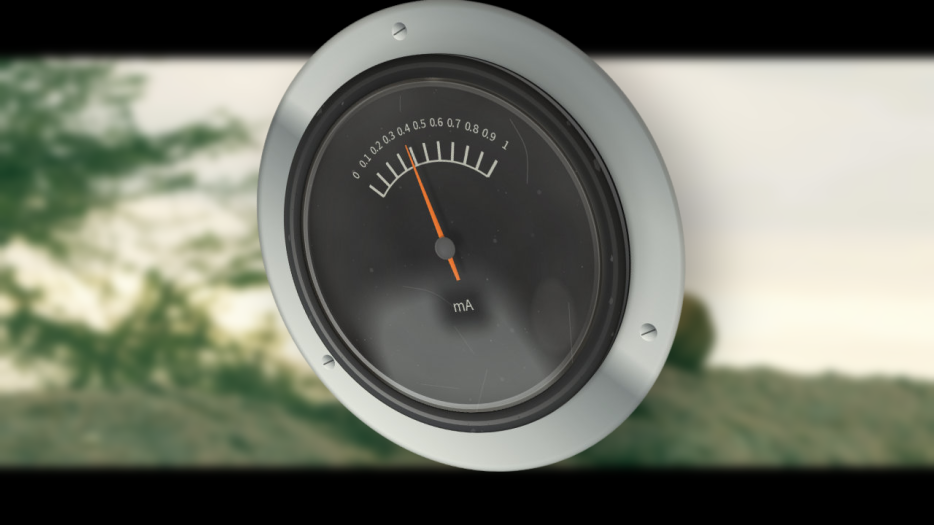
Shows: 0.4 mA
